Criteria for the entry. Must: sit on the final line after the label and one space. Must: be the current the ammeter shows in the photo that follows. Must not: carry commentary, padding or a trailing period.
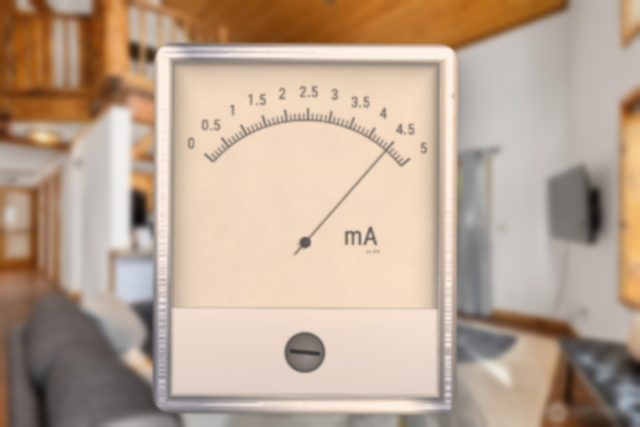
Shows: 4.5 mA
